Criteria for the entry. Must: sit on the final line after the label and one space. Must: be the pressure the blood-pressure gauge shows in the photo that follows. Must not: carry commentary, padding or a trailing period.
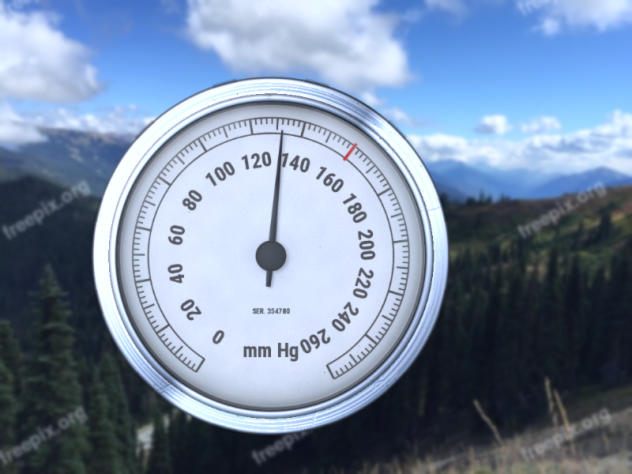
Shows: 132 mmHg
